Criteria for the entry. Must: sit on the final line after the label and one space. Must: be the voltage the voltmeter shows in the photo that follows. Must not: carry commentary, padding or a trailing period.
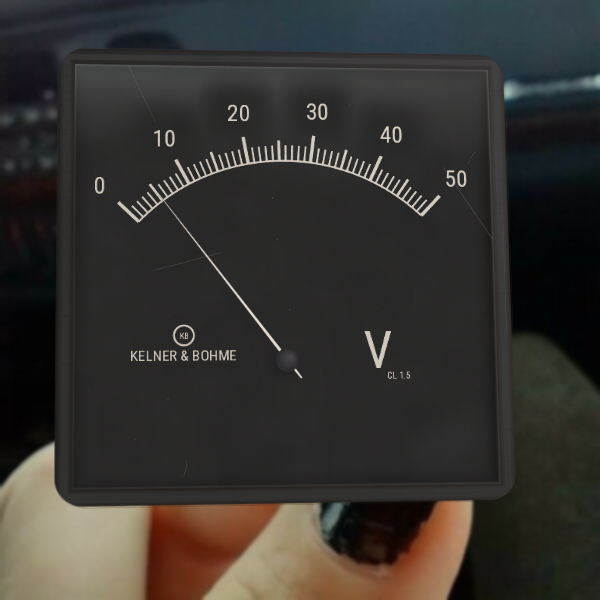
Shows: 5 V
